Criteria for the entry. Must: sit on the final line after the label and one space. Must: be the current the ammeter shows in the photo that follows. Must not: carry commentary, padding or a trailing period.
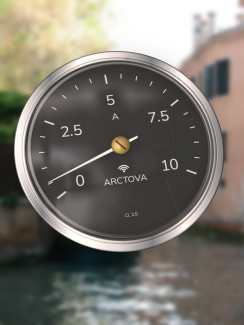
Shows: 0.5 A
